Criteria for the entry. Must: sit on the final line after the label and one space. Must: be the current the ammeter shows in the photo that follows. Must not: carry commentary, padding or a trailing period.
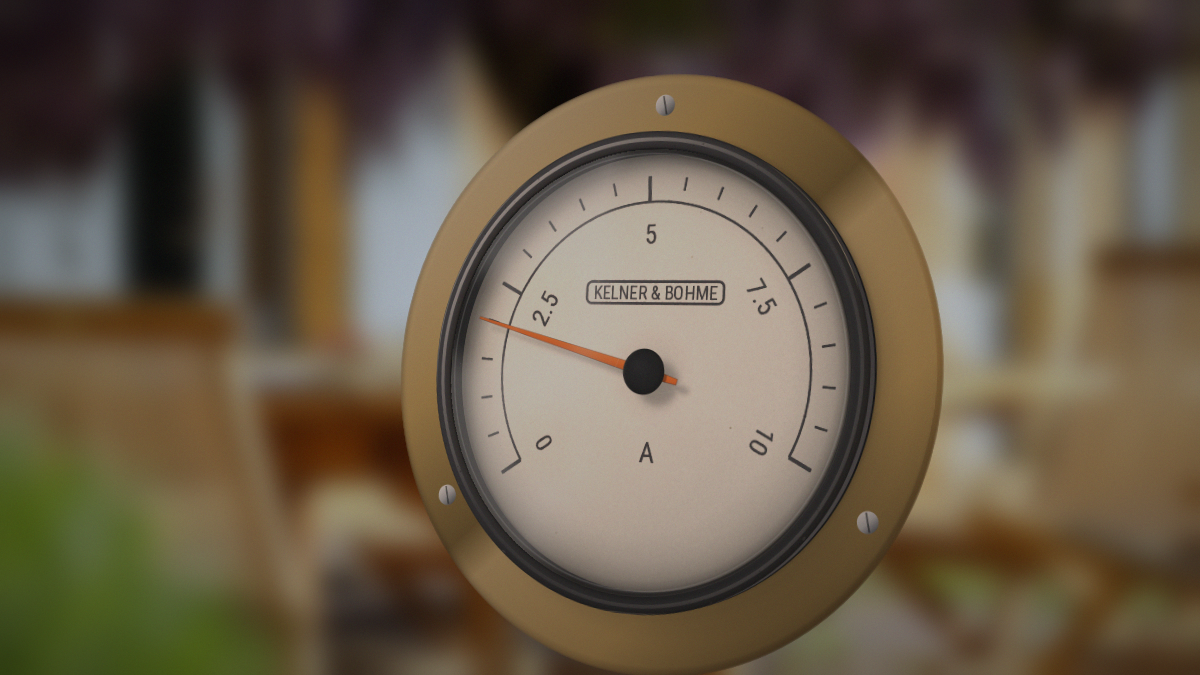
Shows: 2 A
